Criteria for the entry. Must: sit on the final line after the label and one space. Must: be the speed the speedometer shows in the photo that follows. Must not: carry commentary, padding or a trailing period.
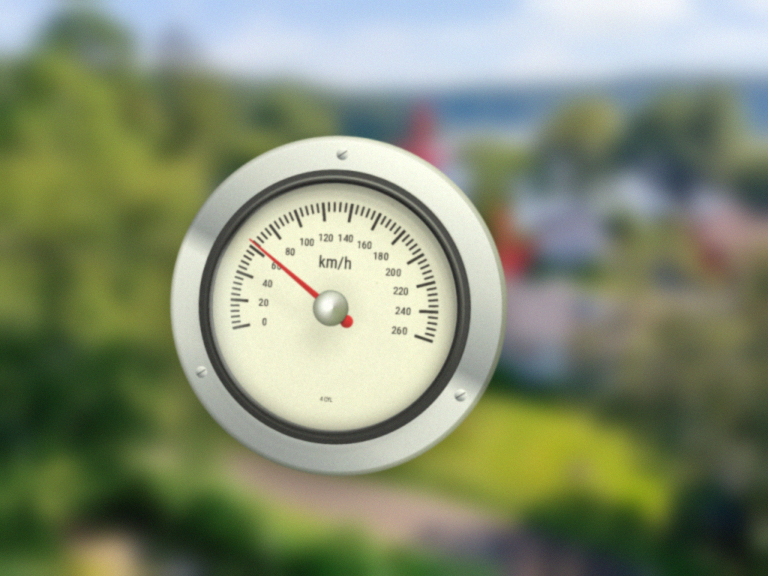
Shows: 64 km/h
